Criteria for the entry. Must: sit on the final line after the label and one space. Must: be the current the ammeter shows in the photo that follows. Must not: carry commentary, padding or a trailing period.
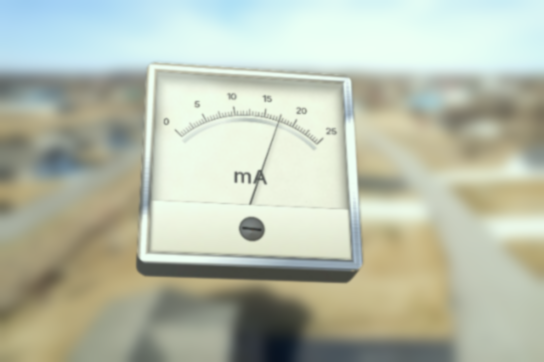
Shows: 17.5 mA
